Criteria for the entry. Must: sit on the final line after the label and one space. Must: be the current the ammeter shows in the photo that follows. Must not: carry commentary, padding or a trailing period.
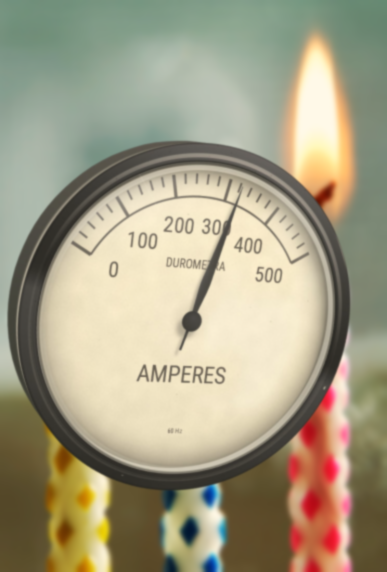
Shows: 320 A
